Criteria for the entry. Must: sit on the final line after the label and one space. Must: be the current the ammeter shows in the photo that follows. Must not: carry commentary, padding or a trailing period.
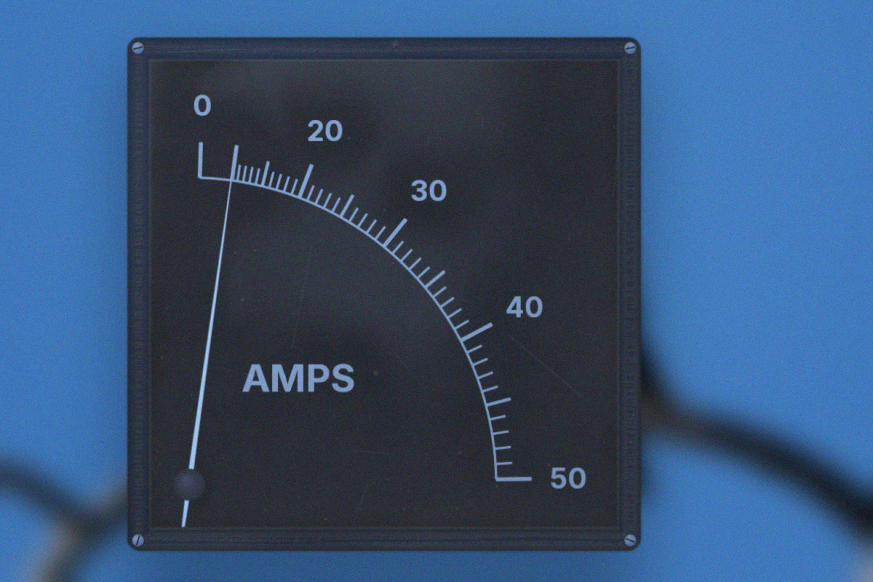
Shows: 10 A
